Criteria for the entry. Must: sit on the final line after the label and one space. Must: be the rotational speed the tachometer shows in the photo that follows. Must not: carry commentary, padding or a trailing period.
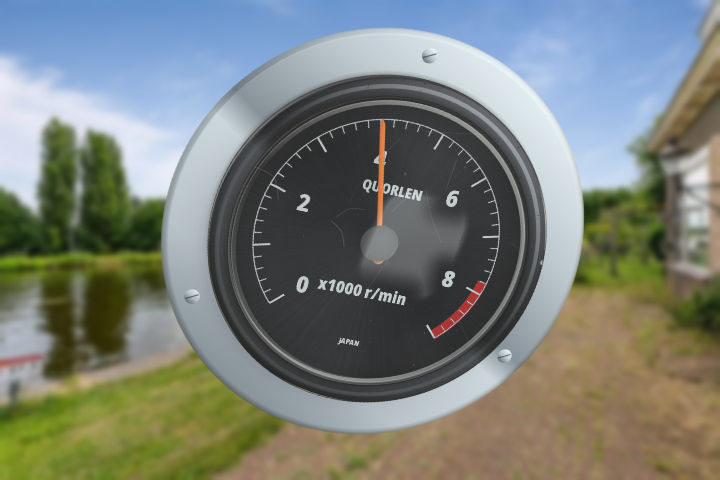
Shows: 4000 rpm
